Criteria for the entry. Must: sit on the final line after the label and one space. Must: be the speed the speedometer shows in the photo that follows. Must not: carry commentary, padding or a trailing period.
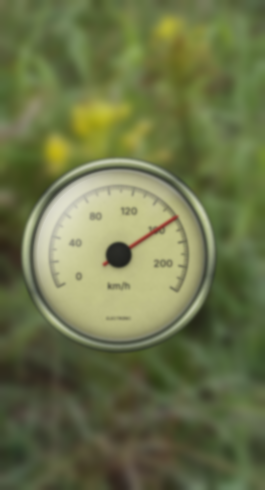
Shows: 160 km/h
